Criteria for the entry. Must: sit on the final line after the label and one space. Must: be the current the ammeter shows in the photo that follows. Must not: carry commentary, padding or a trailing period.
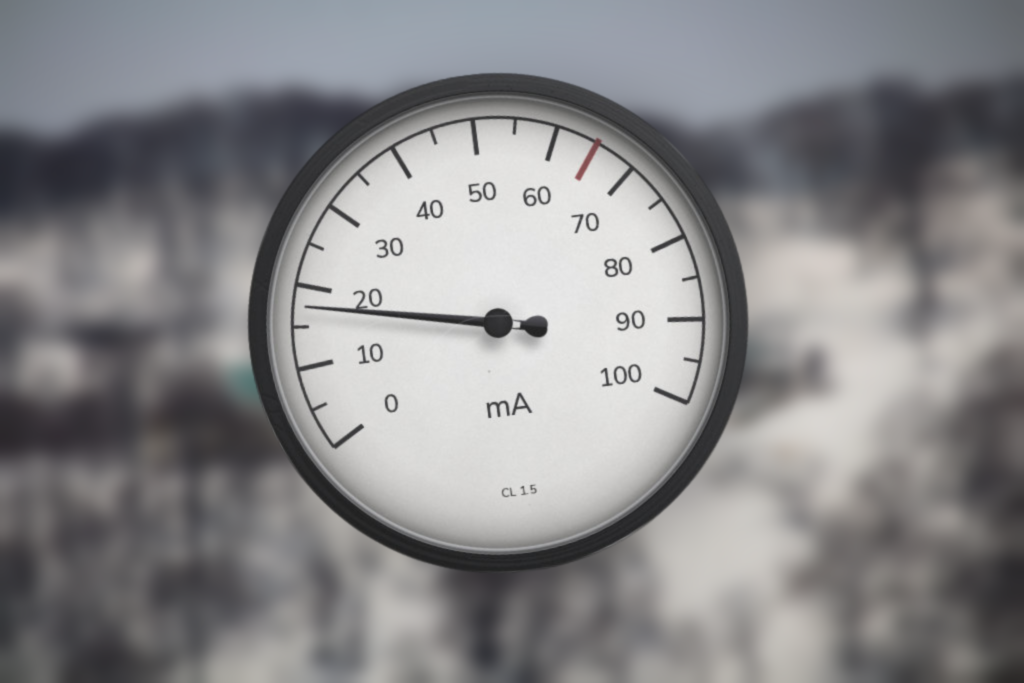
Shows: 17.5 mA
